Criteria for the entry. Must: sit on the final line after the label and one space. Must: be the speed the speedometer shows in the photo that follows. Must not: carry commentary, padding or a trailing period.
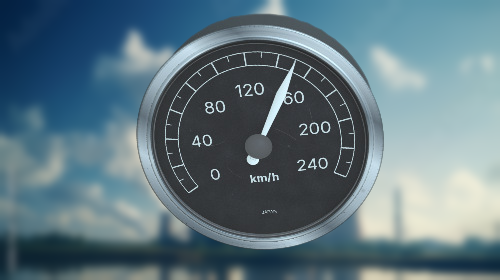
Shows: 150 km/h
